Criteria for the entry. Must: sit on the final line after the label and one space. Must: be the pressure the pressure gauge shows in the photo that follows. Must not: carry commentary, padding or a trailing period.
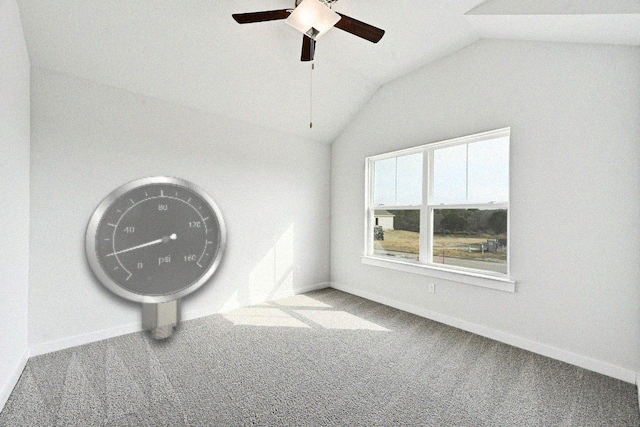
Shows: 20 psi
